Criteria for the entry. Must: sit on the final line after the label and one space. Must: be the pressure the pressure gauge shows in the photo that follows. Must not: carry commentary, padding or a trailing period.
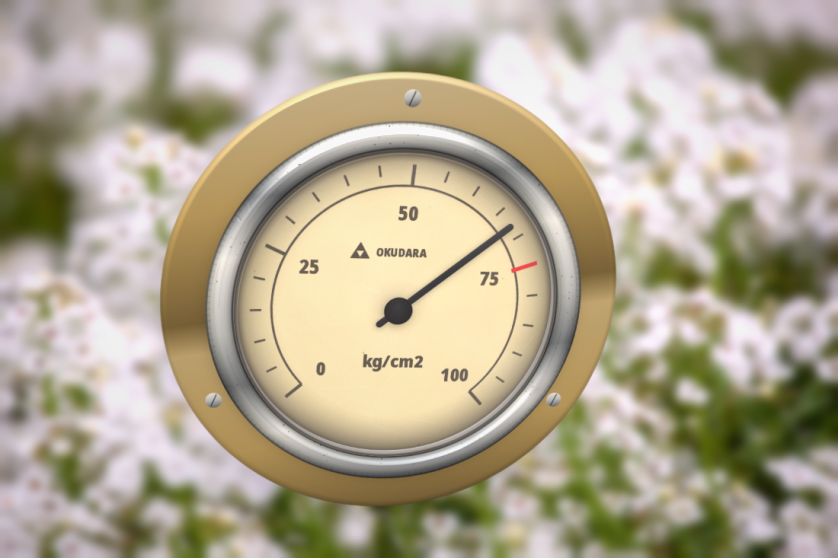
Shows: 67.5 kg/cm²
